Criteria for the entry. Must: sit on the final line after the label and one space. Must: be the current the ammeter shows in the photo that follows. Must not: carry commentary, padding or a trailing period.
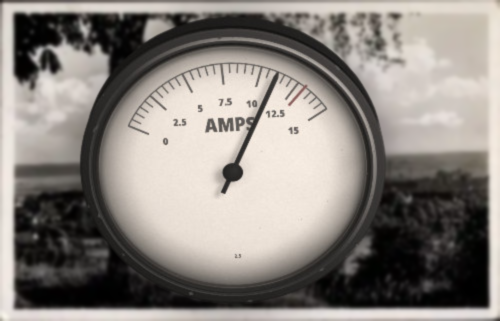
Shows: 11 A
